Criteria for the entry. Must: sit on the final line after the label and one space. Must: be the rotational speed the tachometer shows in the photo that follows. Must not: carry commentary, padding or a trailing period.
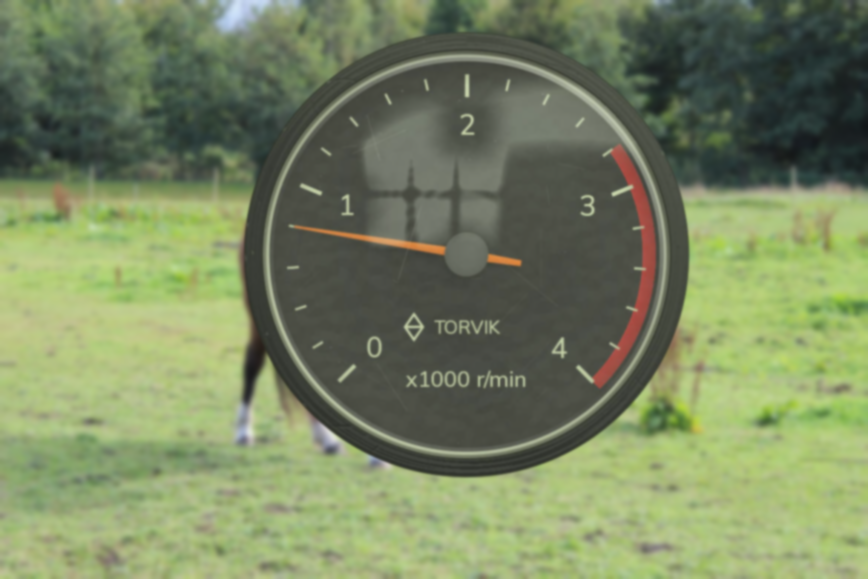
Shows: 800 rpm
